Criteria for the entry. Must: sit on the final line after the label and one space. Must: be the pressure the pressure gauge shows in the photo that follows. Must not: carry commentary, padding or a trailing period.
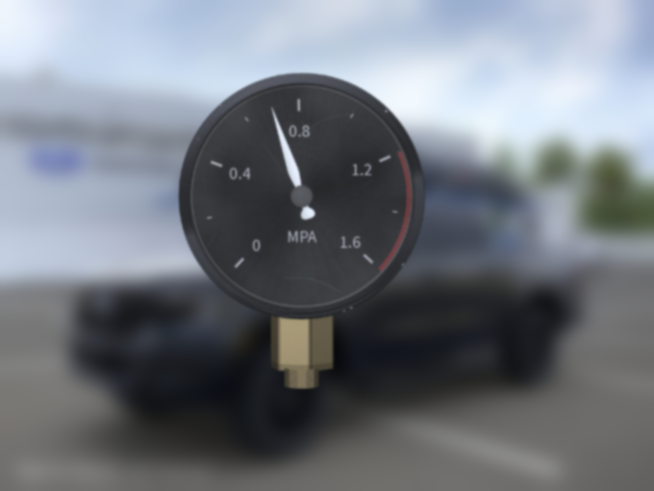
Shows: 0.7 MPa
